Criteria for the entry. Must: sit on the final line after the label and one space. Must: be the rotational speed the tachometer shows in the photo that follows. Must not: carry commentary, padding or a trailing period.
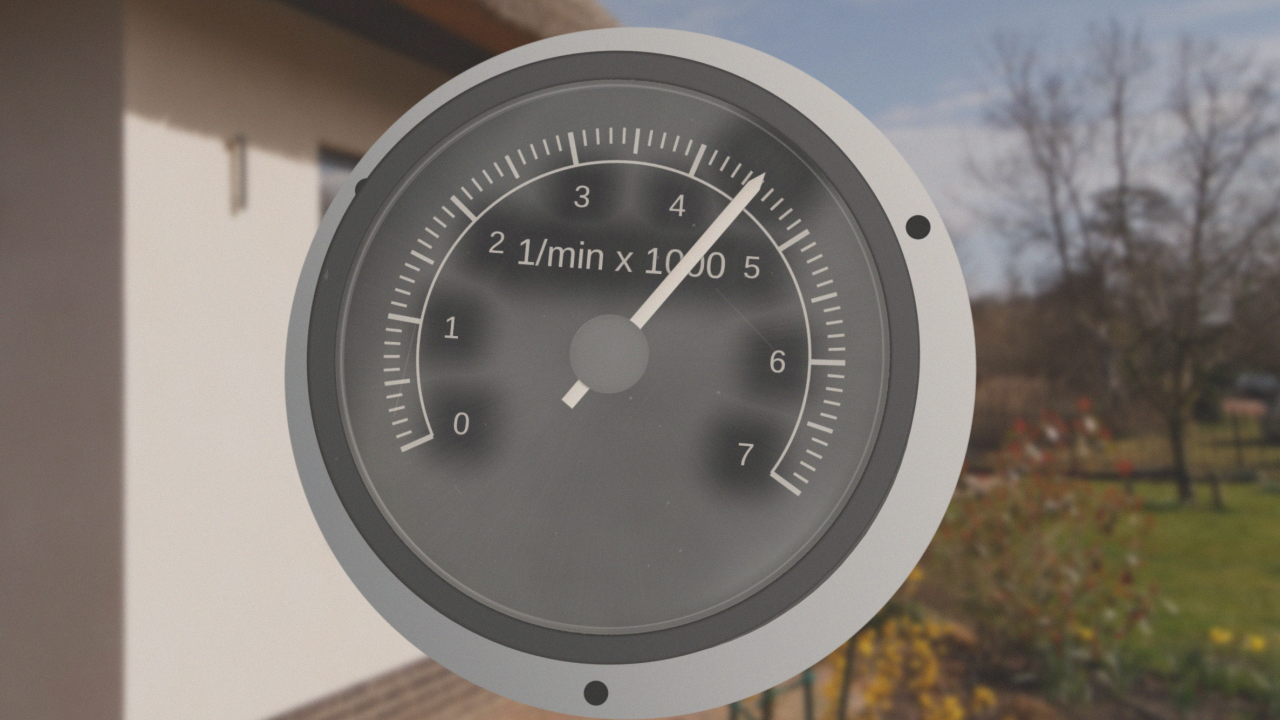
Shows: 4500 rpm
